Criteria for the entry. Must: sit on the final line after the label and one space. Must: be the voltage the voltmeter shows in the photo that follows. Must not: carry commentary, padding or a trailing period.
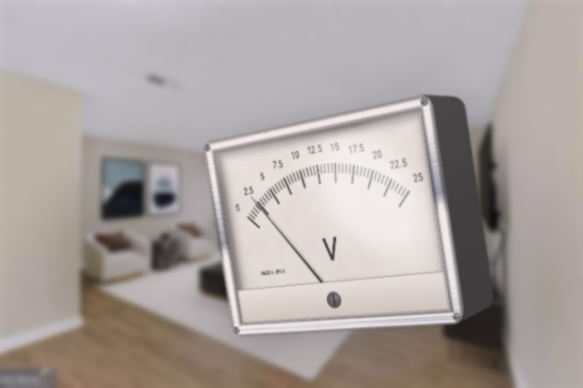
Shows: 2.5 V
